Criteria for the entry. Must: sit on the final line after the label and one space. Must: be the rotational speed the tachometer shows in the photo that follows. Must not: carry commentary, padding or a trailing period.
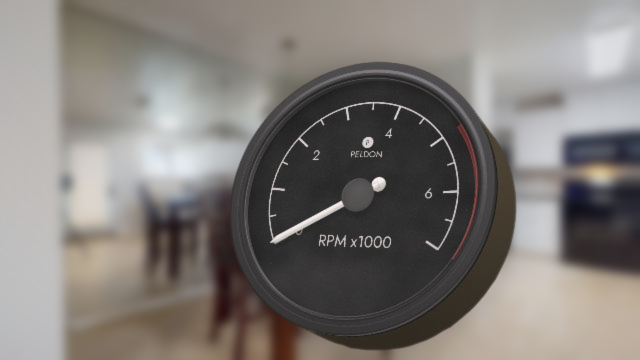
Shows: 0 rpm
